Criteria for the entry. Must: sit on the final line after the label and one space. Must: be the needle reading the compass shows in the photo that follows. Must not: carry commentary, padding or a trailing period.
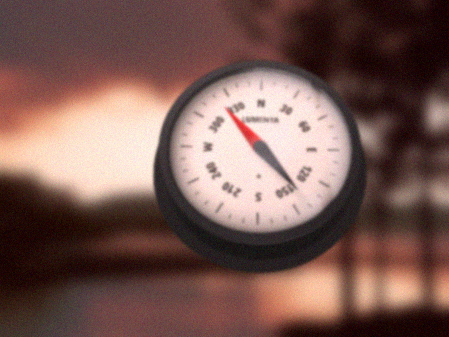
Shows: 320 °
